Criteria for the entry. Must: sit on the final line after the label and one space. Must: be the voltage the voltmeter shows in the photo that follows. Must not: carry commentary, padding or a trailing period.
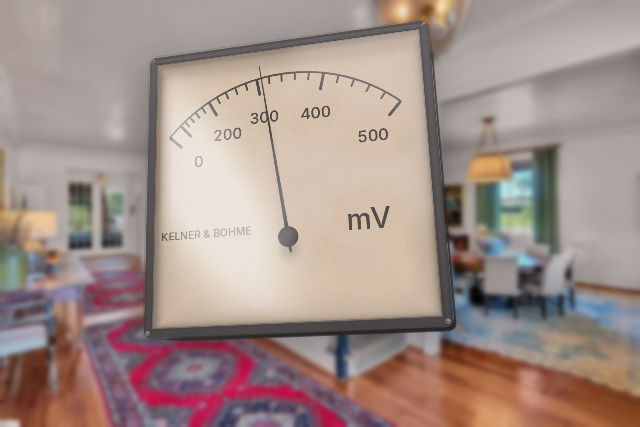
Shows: 310 mV
